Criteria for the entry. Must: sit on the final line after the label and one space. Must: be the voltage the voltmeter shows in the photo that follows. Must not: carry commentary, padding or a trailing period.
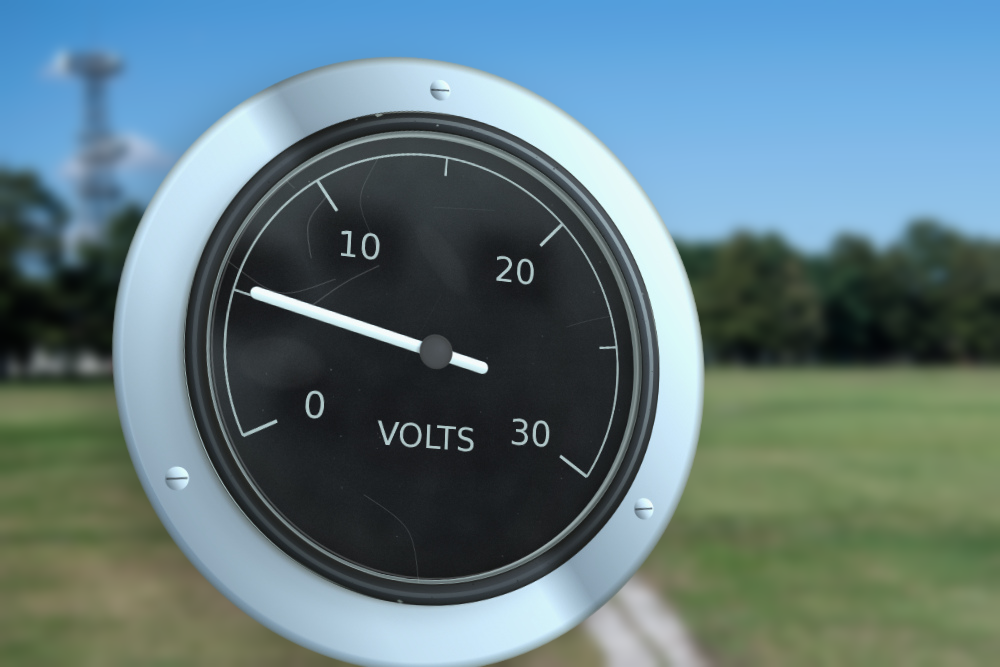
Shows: 5 V
